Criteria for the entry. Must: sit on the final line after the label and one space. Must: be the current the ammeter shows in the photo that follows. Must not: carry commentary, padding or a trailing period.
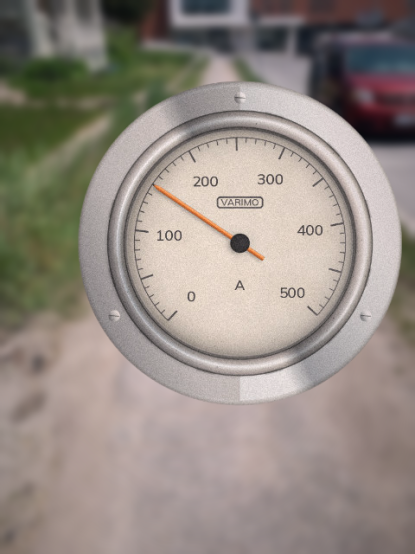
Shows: 150 A
